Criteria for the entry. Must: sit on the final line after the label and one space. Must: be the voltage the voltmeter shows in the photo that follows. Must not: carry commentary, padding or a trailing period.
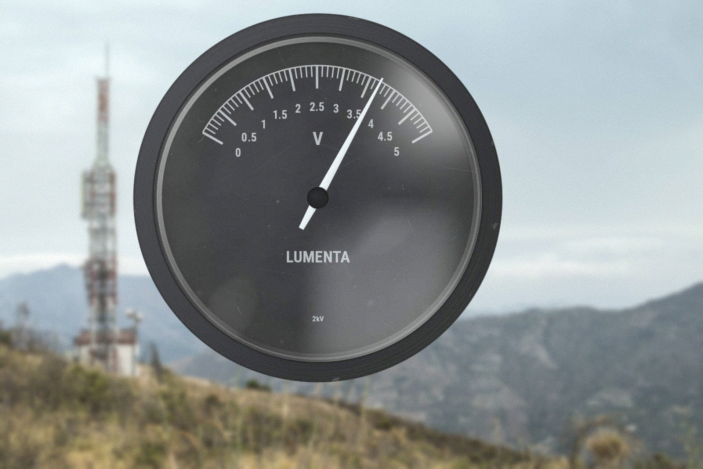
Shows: 3.7 V
